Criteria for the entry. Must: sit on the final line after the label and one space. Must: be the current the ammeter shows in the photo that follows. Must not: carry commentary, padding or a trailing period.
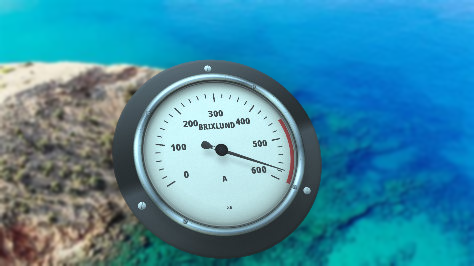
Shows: 580 A
